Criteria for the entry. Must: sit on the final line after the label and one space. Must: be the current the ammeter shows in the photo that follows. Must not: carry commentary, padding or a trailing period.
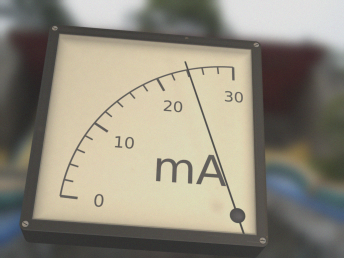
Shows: 24 mA
